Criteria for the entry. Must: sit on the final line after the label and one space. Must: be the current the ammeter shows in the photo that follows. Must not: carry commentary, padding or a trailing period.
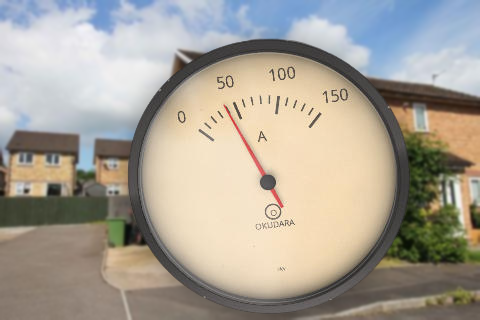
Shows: 40 A
